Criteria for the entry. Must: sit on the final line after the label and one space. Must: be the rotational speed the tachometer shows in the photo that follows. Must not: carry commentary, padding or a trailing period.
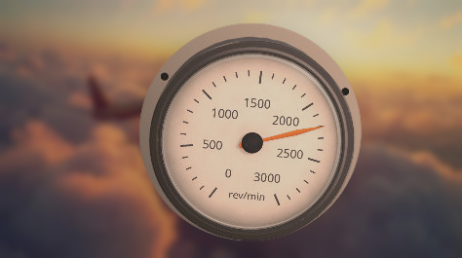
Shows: 2200 rpm
